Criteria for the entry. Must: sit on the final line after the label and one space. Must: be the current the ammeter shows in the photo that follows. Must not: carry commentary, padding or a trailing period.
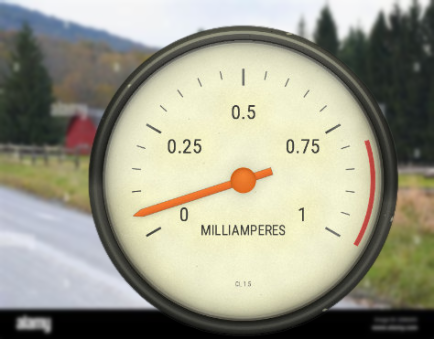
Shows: 0.05 mA
